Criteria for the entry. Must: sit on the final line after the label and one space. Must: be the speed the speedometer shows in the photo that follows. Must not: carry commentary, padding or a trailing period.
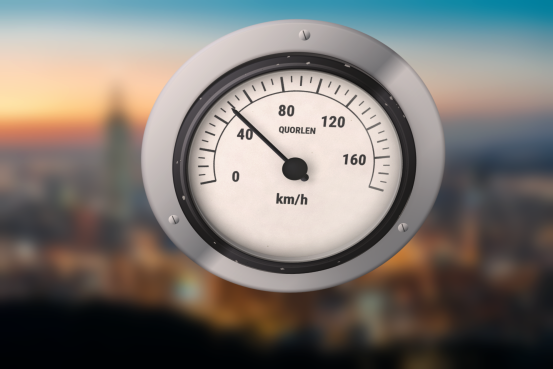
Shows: 50 km/h
